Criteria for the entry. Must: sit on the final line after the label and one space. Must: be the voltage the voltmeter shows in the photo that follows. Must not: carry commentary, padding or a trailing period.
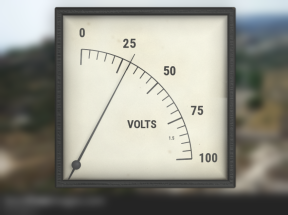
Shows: 30 V
